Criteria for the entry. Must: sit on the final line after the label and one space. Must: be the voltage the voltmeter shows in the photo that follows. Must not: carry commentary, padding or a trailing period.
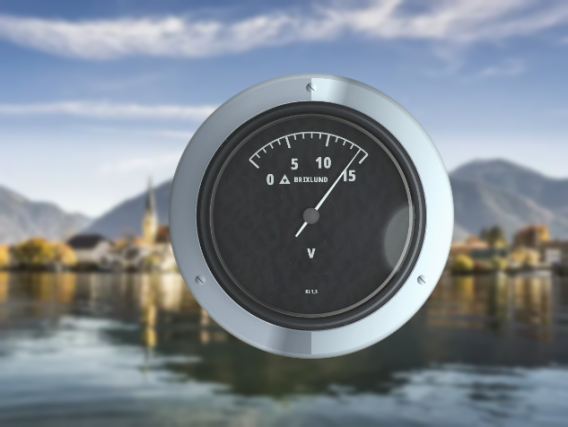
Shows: 14 V
